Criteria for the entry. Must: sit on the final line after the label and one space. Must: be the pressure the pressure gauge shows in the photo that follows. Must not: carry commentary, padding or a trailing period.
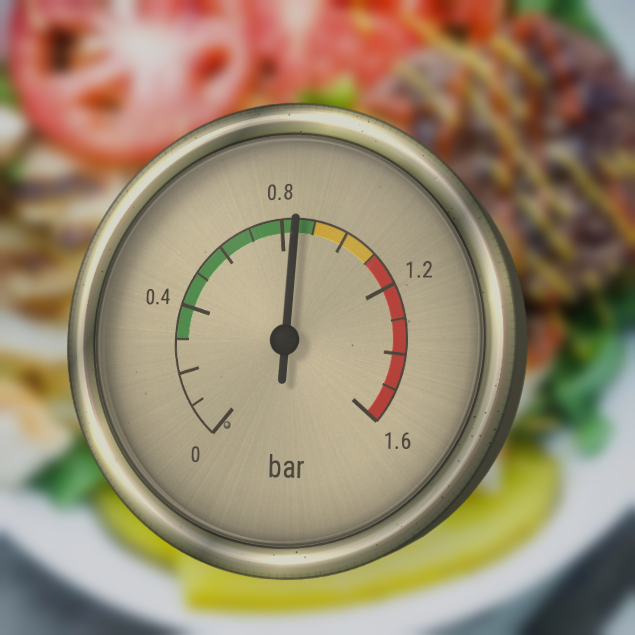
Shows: 0.85 bar
